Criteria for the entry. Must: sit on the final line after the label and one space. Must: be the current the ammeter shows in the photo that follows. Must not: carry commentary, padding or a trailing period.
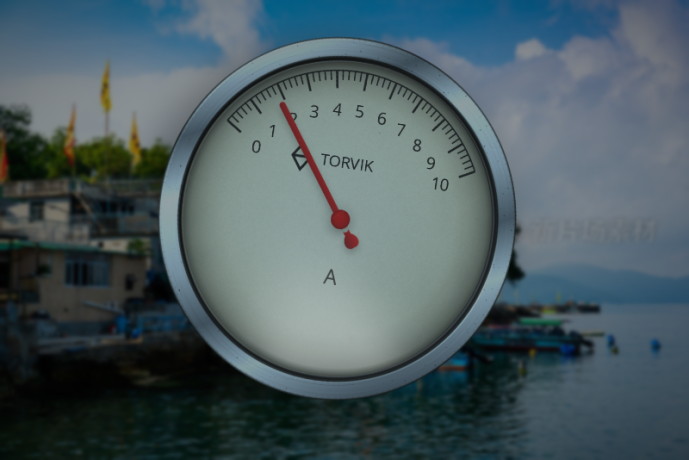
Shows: 1.8 A
